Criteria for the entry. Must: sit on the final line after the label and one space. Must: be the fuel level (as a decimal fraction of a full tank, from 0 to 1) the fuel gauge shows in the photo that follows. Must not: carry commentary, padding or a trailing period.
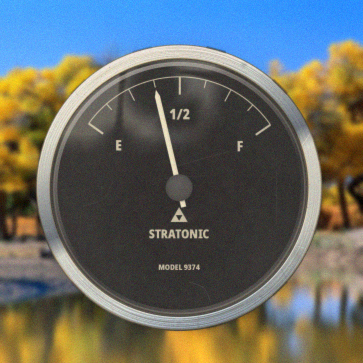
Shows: 0.375
